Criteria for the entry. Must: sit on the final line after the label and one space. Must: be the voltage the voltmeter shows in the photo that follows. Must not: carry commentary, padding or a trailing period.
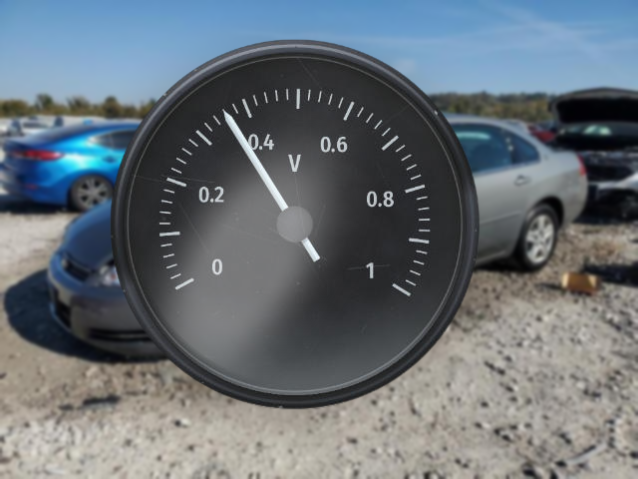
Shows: 0.36 V
